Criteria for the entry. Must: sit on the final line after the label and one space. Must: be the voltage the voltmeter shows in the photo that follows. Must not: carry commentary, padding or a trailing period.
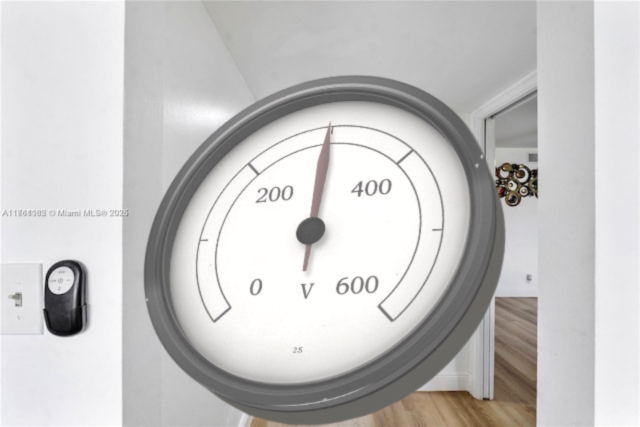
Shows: 300 V
